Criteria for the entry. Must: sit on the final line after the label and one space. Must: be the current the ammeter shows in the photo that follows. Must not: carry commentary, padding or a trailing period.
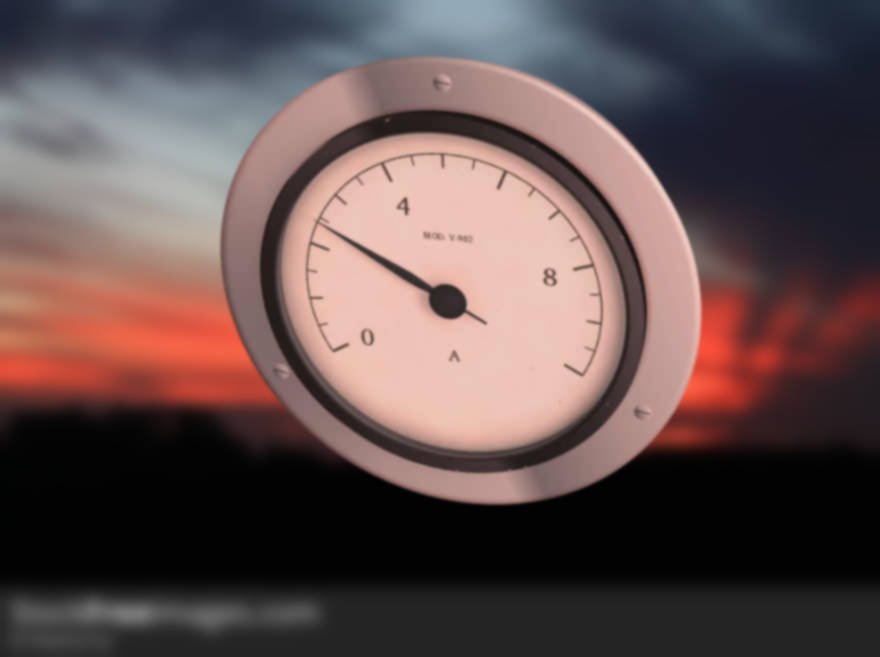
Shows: 2.5 A
